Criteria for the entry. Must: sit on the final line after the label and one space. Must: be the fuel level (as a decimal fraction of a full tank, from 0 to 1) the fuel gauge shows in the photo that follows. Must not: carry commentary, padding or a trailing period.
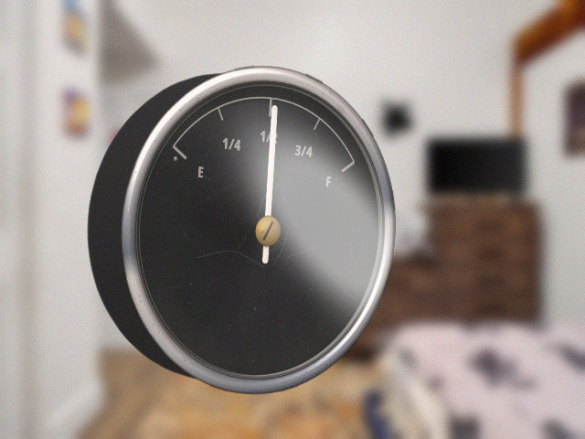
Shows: 0.5
